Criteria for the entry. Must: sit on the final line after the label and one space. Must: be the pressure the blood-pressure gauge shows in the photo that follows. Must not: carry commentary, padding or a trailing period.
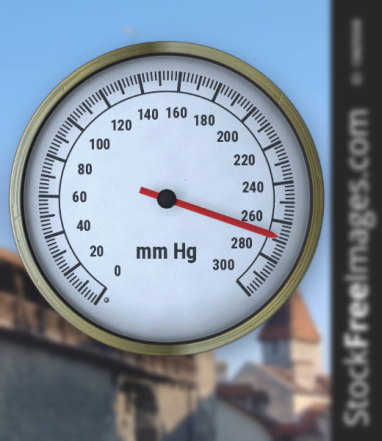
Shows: 268 mmHg
